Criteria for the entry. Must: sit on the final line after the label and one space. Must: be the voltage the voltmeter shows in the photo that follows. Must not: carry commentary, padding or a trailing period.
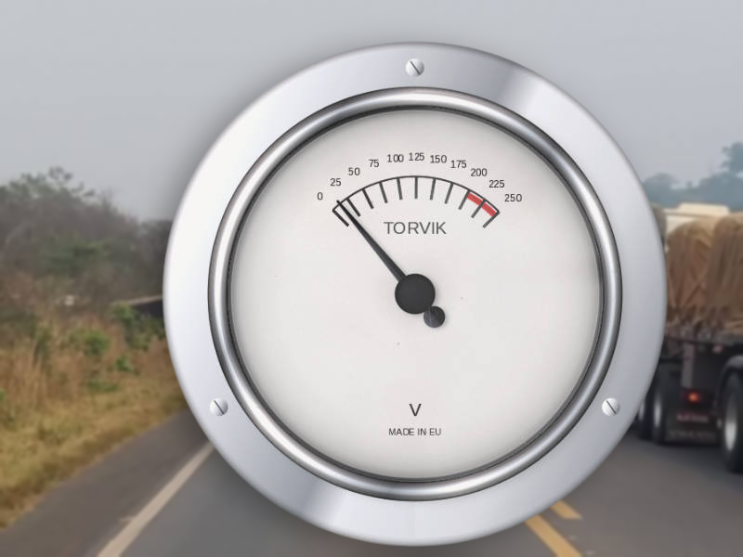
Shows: 12.5 V
